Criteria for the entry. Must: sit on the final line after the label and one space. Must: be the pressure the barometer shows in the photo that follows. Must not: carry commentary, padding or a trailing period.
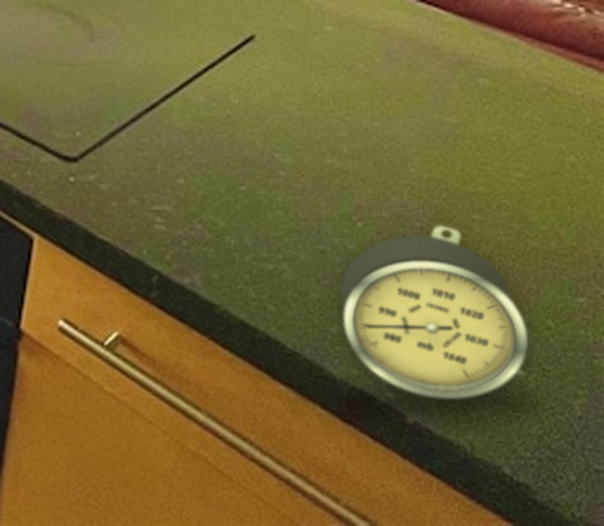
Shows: 985 mbar
